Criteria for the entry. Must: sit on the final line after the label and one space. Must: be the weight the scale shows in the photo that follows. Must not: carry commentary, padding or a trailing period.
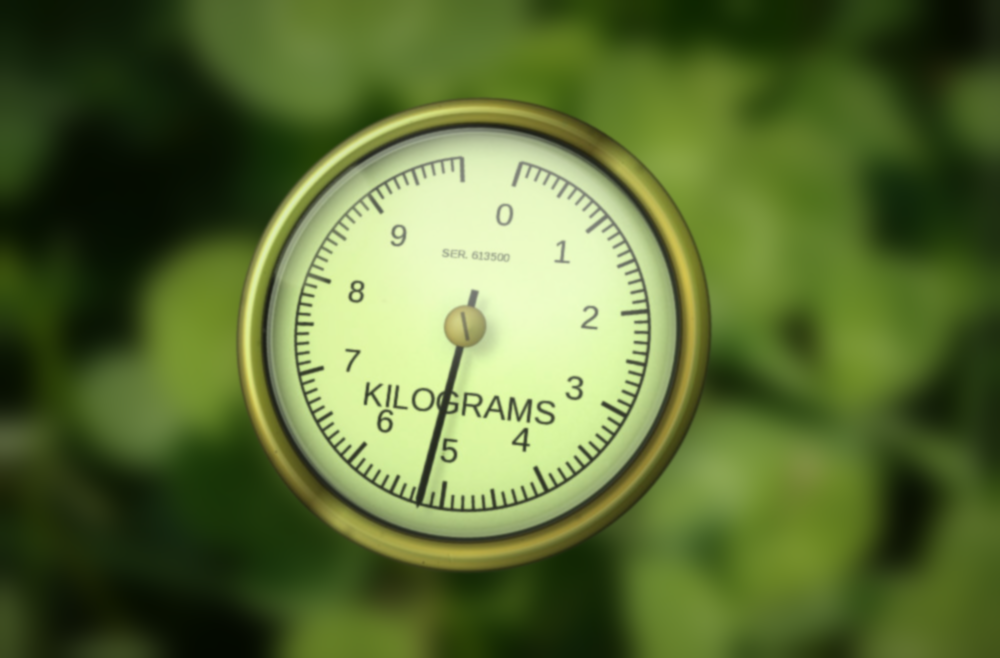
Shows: 5.2 kg
